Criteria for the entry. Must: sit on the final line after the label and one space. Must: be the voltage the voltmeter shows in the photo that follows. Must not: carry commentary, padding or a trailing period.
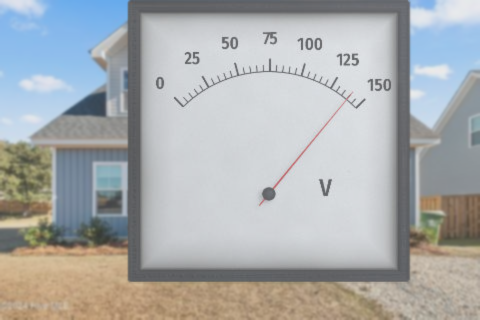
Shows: 140 V
